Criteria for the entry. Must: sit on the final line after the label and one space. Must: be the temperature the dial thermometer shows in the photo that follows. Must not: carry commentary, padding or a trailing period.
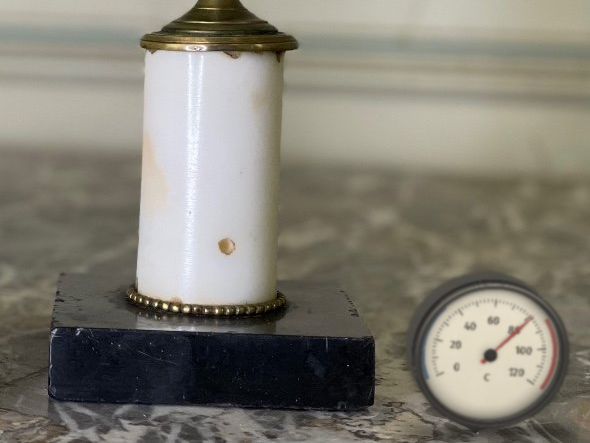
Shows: 80 °C
